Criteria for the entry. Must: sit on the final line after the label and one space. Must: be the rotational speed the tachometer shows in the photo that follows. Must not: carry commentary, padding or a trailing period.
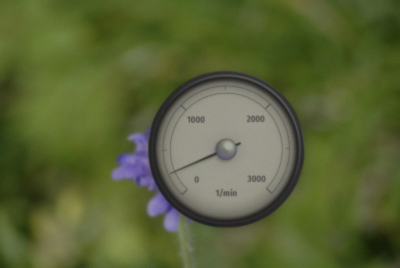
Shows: 250 rpm
